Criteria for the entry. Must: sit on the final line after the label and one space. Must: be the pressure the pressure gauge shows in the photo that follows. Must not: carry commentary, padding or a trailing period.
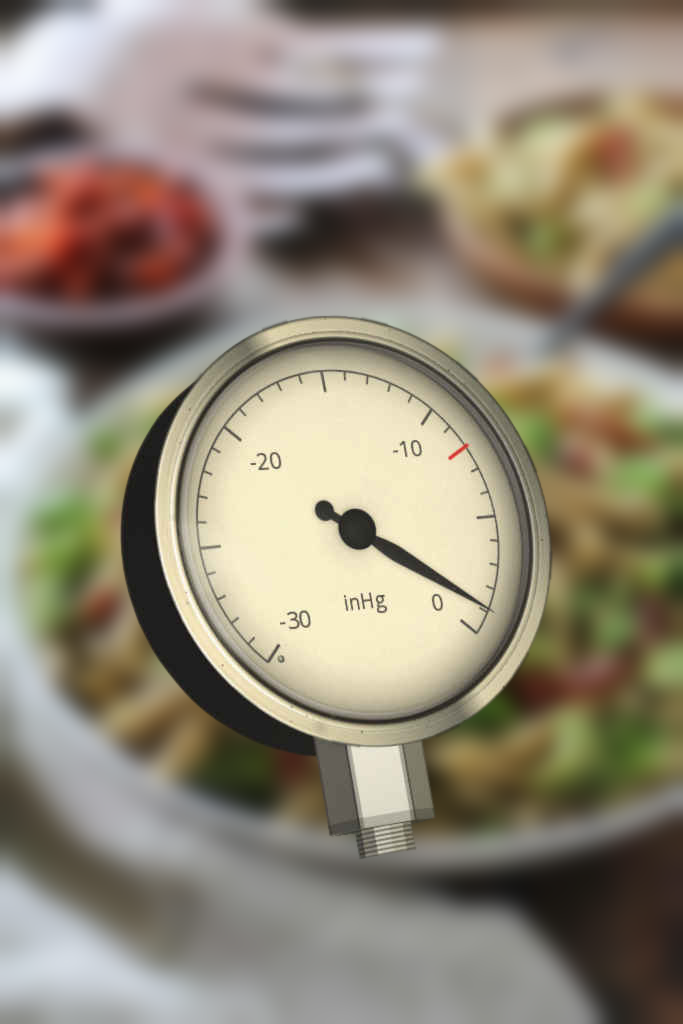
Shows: -1 inHg
